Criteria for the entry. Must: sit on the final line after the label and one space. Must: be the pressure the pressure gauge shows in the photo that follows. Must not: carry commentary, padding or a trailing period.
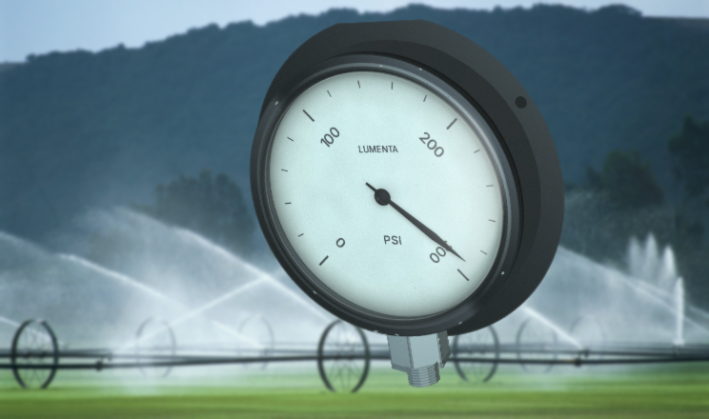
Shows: 290 psi
